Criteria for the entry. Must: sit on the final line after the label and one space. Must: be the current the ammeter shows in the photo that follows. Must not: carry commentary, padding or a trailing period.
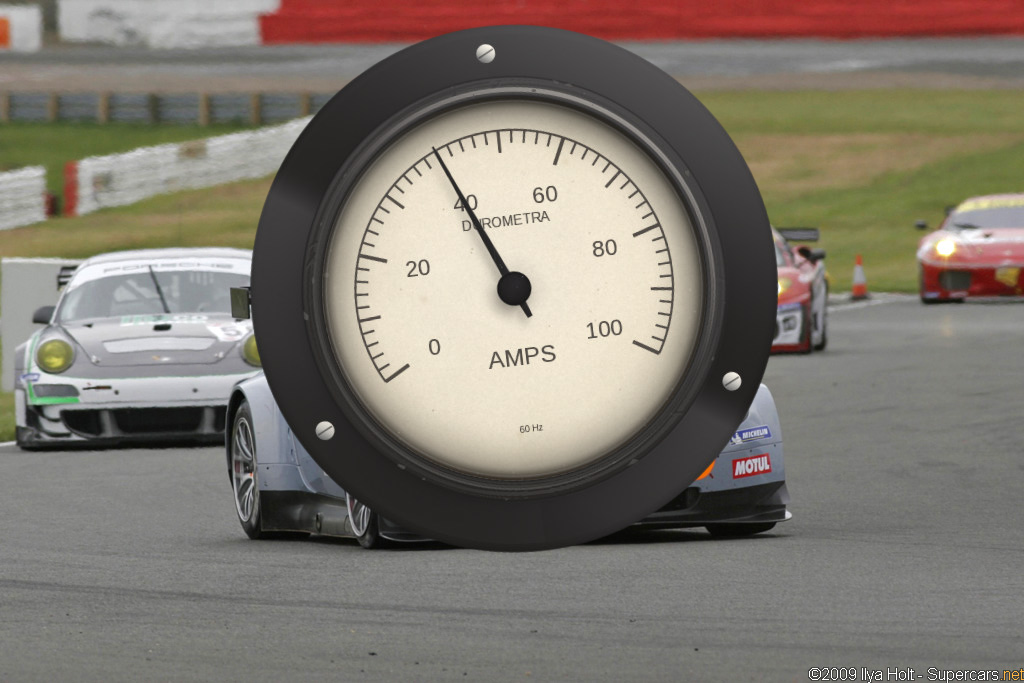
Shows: 40 A
